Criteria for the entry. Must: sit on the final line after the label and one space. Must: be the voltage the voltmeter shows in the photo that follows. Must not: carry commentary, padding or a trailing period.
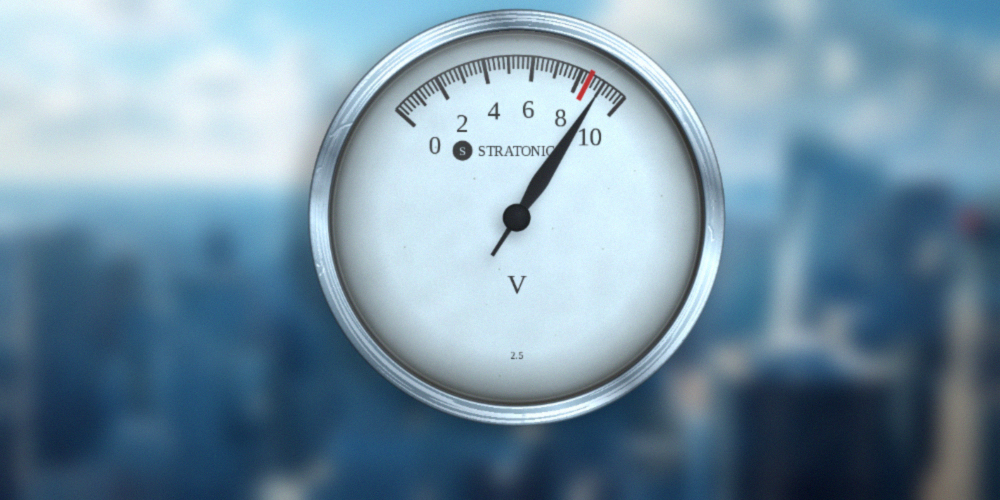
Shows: 9 V
